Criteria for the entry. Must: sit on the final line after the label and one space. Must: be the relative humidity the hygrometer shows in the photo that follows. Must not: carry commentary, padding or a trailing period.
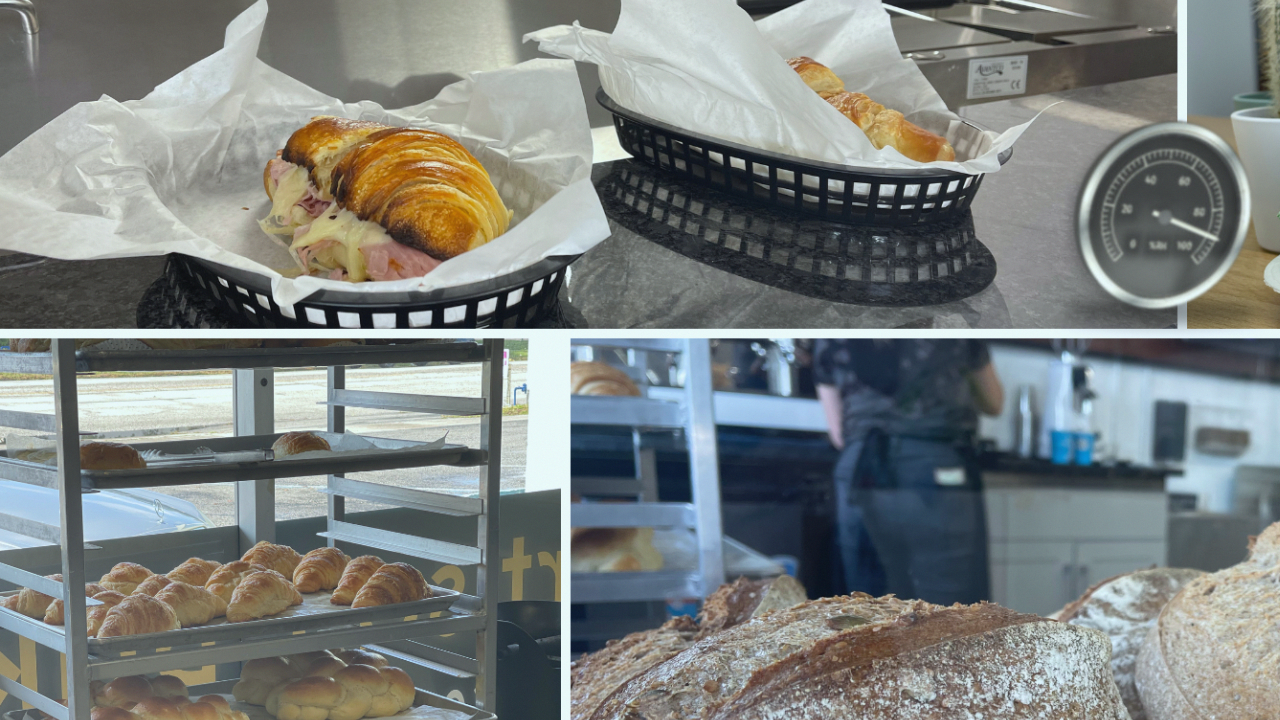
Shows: 90 %
